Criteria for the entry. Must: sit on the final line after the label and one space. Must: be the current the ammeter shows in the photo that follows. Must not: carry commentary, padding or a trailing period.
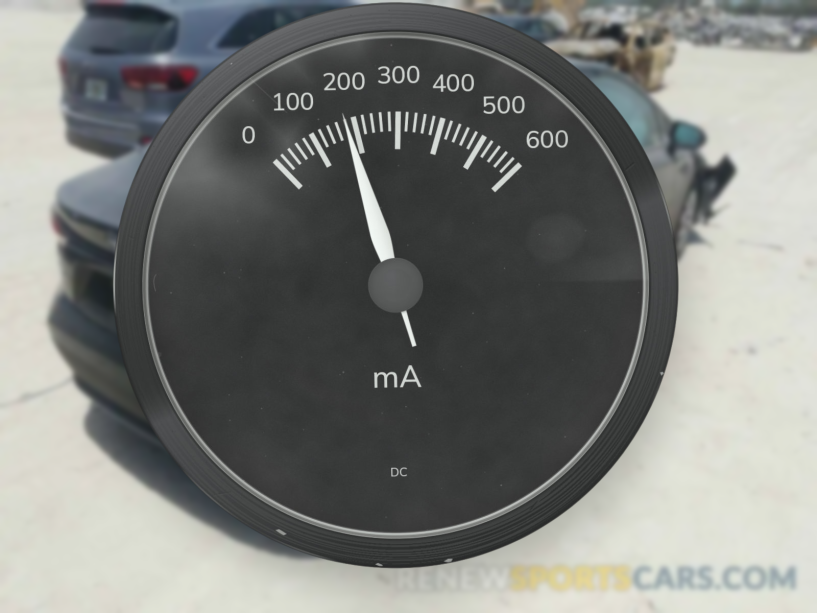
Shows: 180 mA
